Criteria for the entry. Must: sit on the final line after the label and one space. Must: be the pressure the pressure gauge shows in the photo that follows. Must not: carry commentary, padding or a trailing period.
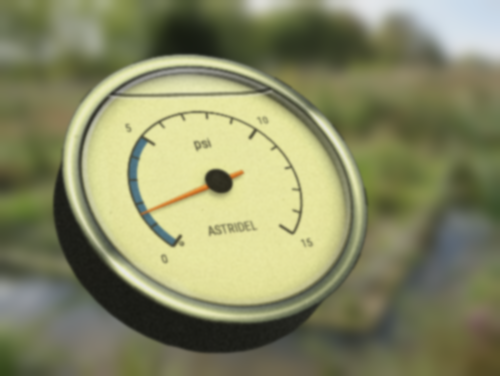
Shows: 1.5 psi
